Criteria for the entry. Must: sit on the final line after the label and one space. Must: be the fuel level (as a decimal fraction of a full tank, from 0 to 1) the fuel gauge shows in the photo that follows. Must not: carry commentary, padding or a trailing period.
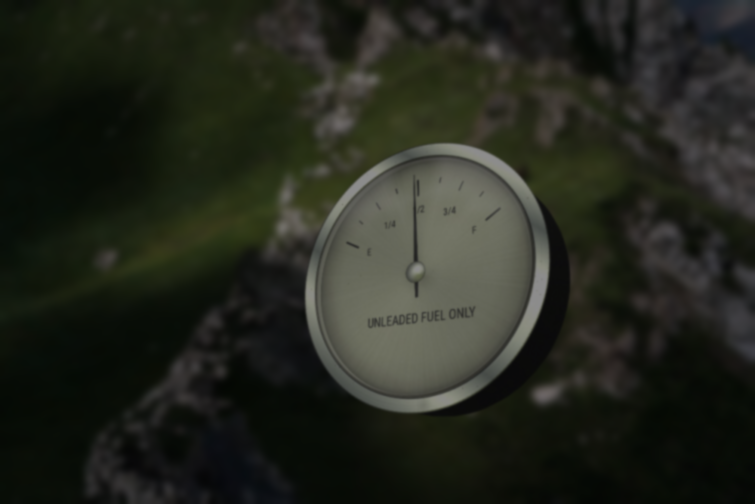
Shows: 0.5
